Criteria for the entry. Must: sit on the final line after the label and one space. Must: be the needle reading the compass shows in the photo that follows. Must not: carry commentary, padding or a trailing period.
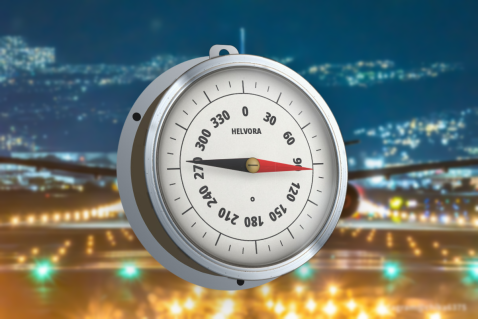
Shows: 95 °
